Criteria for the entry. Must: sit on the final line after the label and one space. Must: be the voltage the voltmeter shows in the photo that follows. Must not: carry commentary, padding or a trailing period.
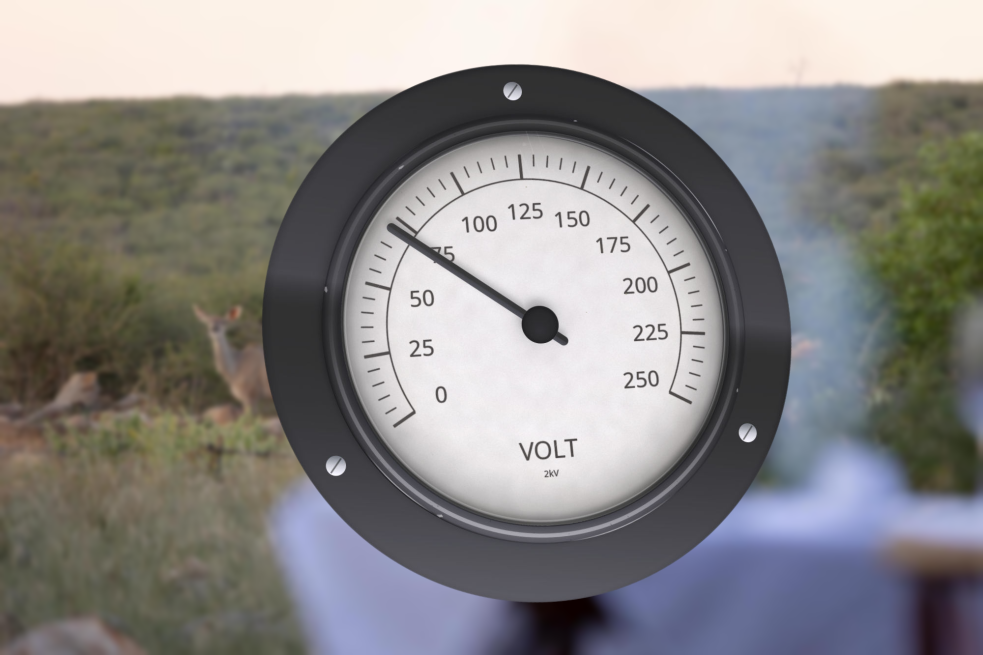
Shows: 70 V
